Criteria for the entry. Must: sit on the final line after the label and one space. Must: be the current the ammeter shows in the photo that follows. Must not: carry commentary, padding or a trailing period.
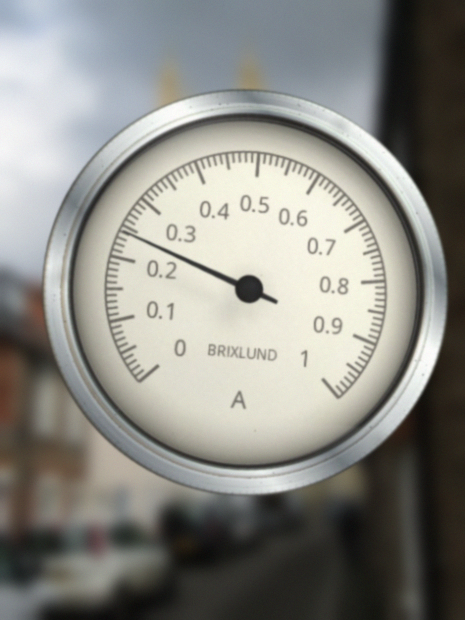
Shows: 0.24 A
